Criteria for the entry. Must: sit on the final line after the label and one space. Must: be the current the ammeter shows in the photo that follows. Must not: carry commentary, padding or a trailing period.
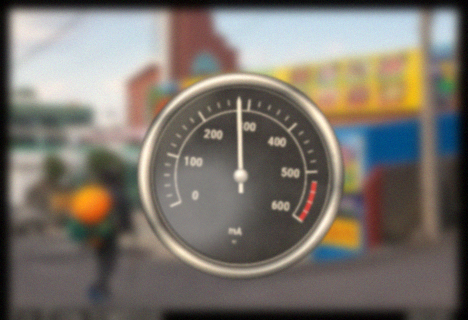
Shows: 280 mA
